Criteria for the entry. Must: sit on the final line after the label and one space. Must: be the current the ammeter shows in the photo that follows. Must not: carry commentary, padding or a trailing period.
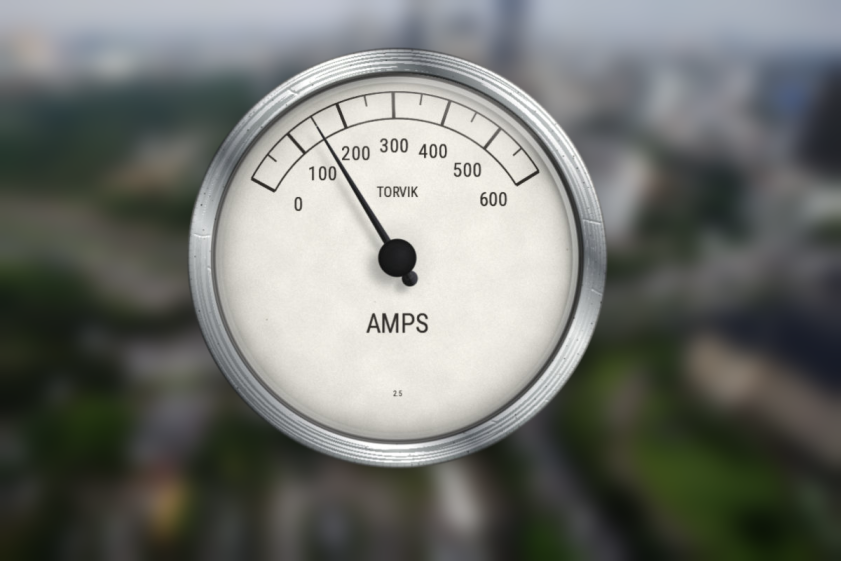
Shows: 150 A
